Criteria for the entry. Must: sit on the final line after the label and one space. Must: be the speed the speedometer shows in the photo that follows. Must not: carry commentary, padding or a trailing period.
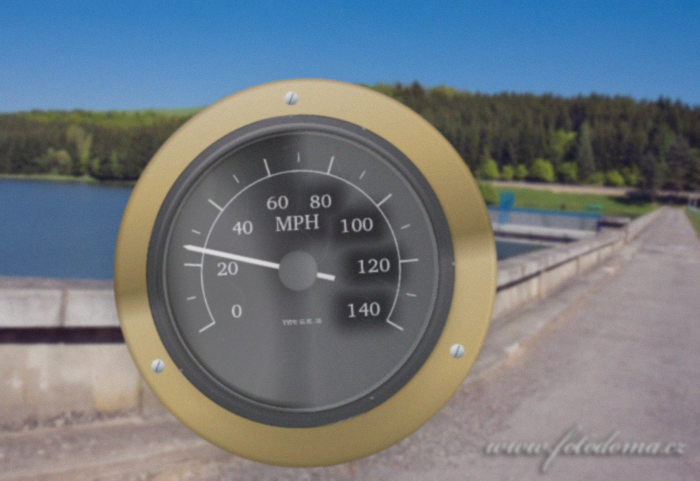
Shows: 25 mph
